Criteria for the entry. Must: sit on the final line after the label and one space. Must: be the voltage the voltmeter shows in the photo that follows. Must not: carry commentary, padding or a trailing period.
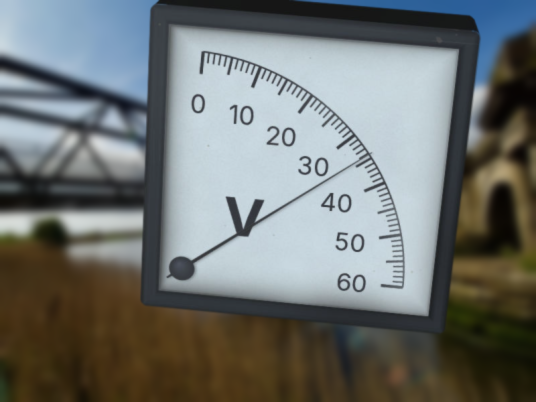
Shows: 34 V
